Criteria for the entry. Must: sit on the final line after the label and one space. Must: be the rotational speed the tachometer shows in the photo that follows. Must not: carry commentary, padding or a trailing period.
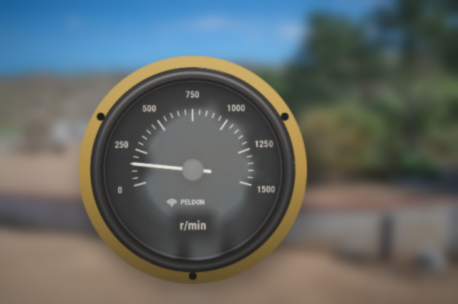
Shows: 150 rpm
